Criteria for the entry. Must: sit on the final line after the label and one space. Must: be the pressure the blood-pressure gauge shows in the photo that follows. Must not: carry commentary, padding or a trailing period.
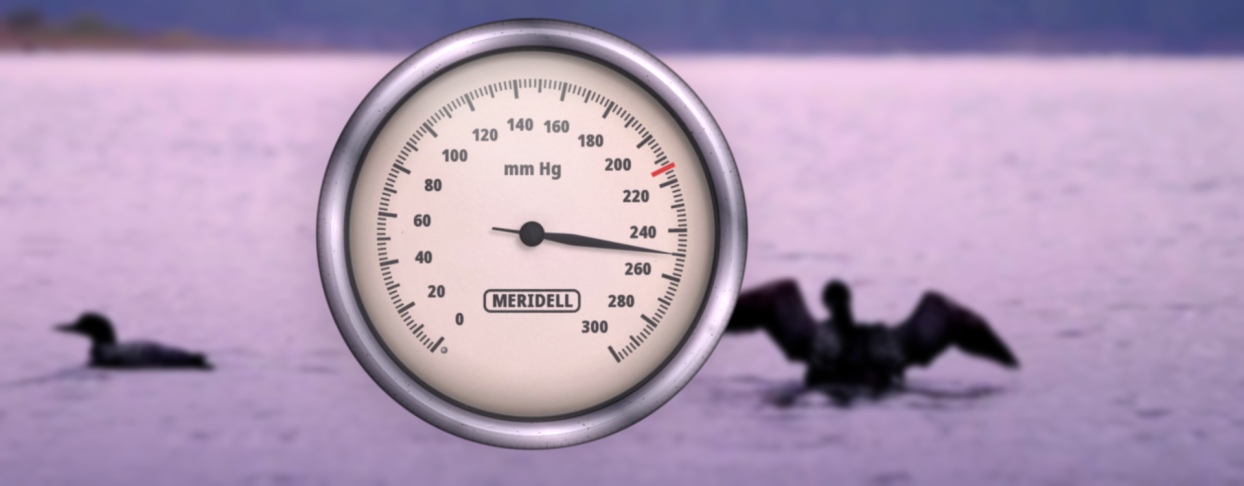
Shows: 250 mmHg
